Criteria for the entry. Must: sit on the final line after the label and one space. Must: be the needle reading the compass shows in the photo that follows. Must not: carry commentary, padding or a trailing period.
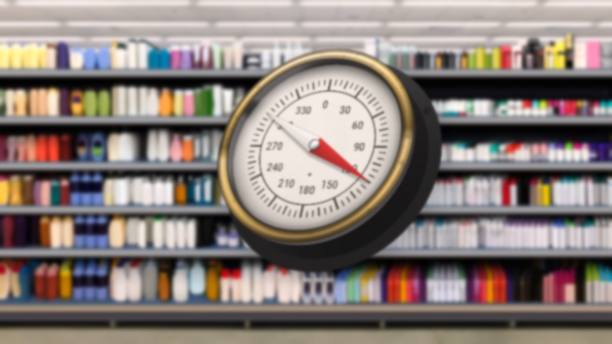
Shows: 120 °
